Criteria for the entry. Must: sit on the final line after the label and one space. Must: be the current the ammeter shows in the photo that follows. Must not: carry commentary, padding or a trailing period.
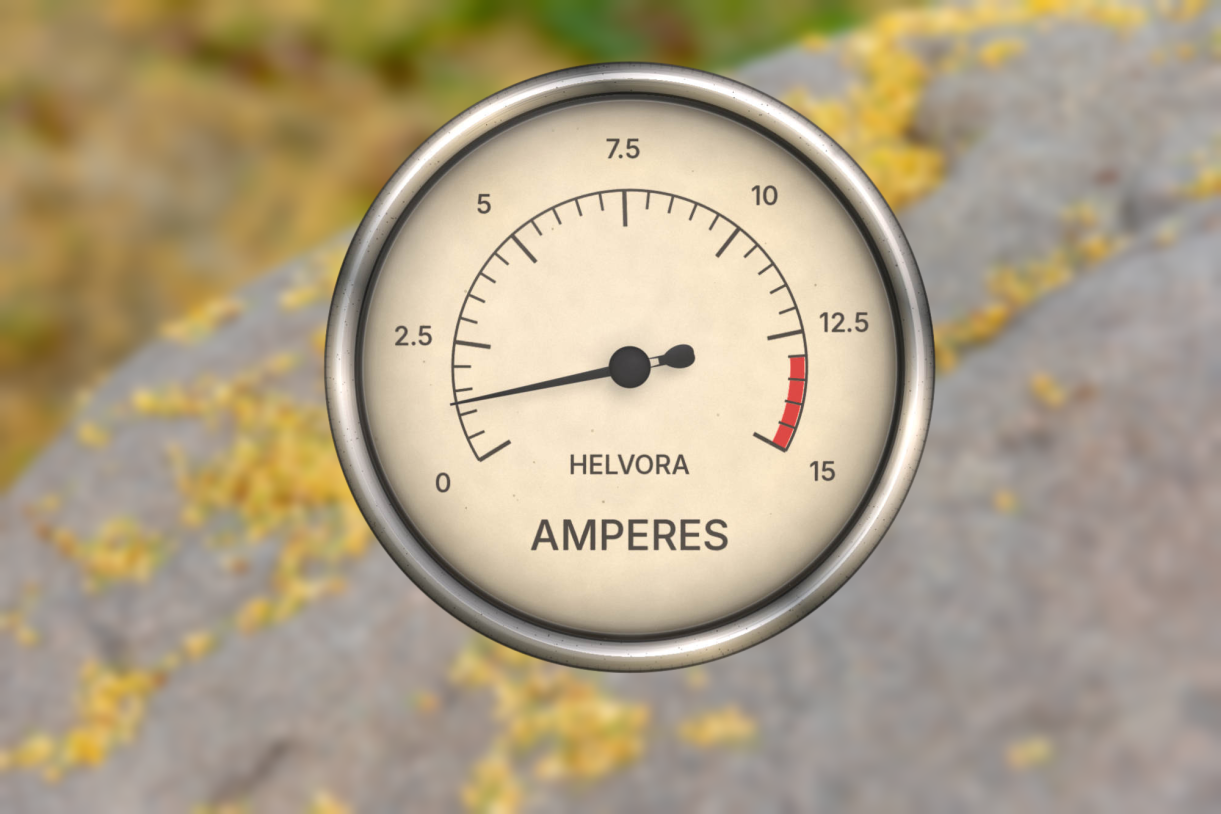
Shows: 1.25 A
